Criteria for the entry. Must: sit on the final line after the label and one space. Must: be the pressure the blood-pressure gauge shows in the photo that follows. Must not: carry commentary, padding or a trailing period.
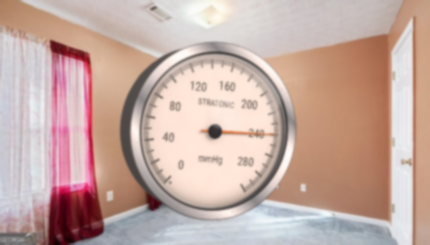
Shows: 240 mmHg
